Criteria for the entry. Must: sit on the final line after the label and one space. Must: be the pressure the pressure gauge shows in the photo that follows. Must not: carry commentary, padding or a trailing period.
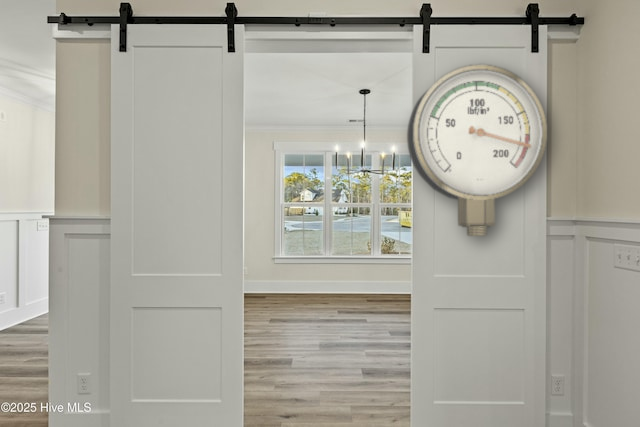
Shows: 180 psi
